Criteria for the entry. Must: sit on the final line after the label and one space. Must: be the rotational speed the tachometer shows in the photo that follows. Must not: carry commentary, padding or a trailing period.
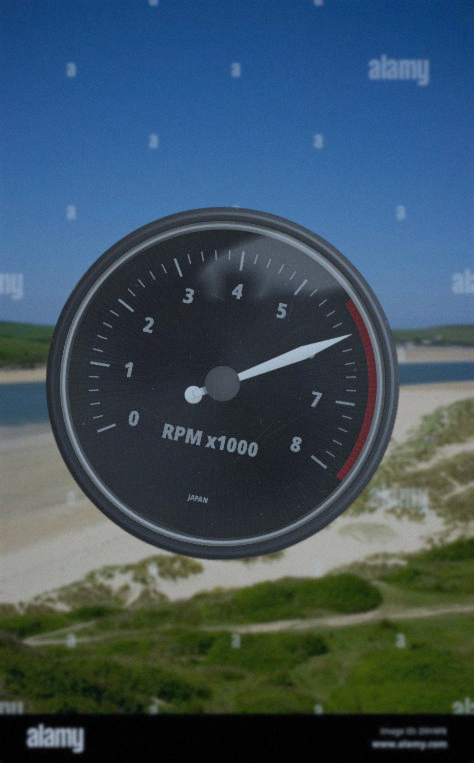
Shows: 6000 rpm
